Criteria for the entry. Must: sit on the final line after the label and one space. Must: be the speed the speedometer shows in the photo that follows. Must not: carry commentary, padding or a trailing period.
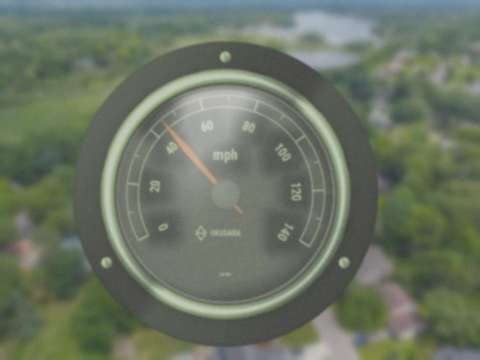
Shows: 45 mph
